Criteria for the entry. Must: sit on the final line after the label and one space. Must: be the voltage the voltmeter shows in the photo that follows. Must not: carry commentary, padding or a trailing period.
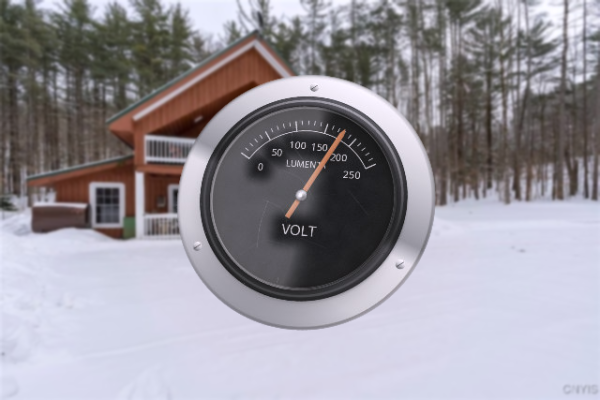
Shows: 180 V
